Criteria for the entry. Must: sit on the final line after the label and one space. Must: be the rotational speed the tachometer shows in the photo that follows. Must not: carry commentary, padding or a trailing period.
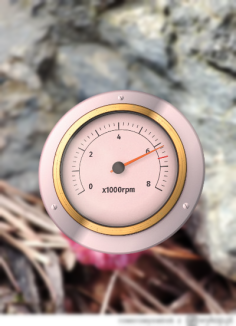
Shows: 6200 rpm
